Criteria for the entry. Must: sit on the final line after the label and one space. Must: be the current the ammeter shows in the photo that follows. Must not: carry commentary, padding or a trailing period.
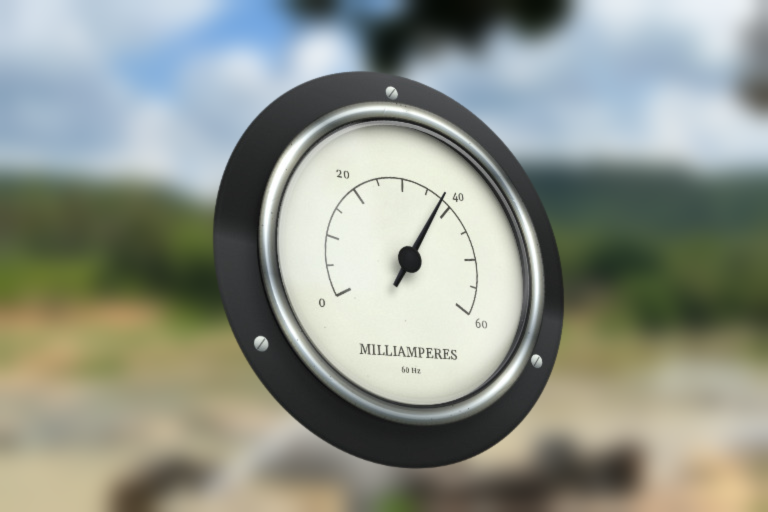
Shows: 37.5 mA
